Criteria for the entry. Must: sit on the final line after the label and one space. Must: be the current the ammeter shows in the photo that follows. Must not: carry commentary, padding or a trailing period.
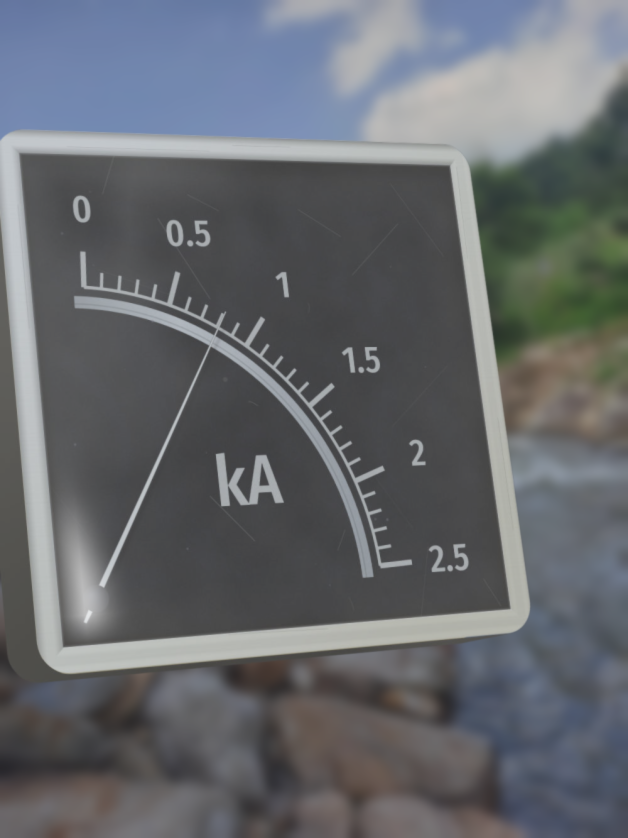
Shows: 0.8 kA
